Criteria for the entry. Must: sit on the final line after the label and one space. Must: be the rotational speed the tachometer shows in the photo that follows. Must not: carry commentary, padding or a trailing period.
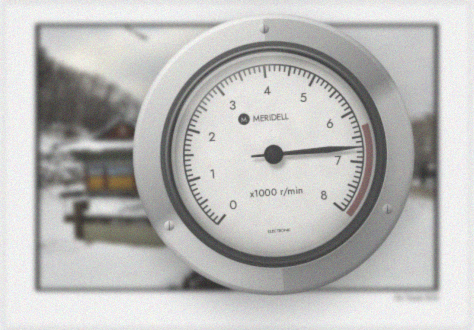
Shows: 6700 rpm
